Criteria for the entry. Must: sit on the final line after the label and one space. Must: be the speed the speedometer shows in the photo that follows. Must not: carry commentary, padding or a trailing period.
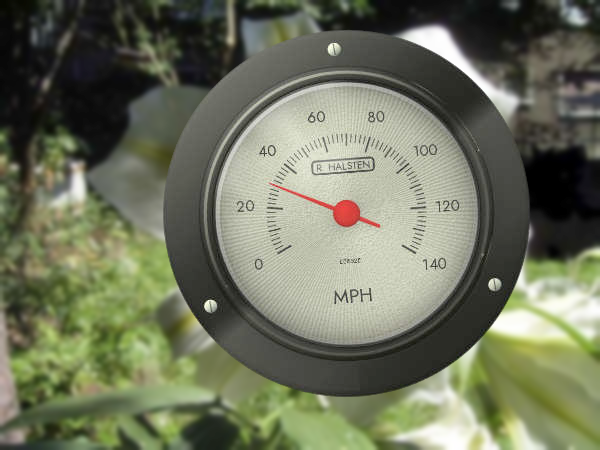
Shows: 30 mph
